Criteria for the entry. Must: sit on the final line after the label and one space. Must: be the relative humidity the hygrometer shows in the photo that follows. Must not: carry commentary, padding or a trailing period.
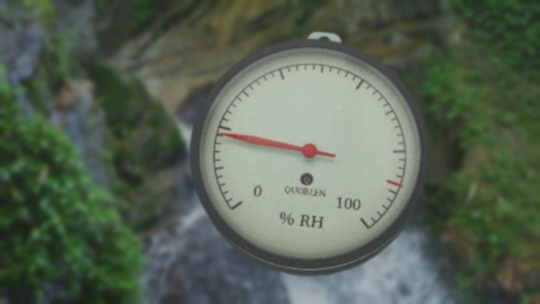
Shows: 18 %
